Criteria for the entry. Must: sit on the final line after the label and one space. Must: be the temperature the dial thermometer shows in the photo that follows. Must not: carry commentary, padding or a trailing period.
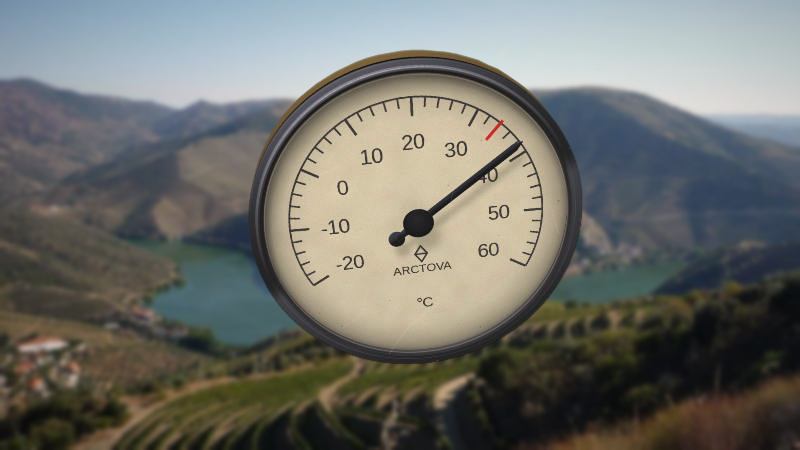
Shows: 38 °C
